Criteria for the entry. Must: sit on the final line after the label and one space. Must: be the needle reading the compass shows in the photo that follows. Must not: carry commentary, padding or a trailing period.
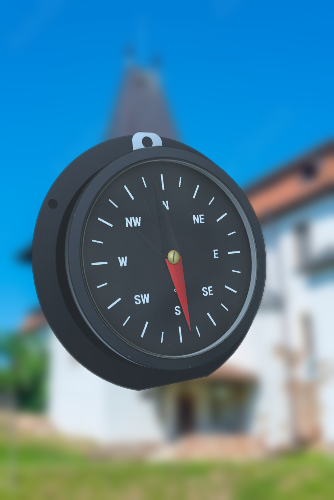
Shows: 172.5 °
